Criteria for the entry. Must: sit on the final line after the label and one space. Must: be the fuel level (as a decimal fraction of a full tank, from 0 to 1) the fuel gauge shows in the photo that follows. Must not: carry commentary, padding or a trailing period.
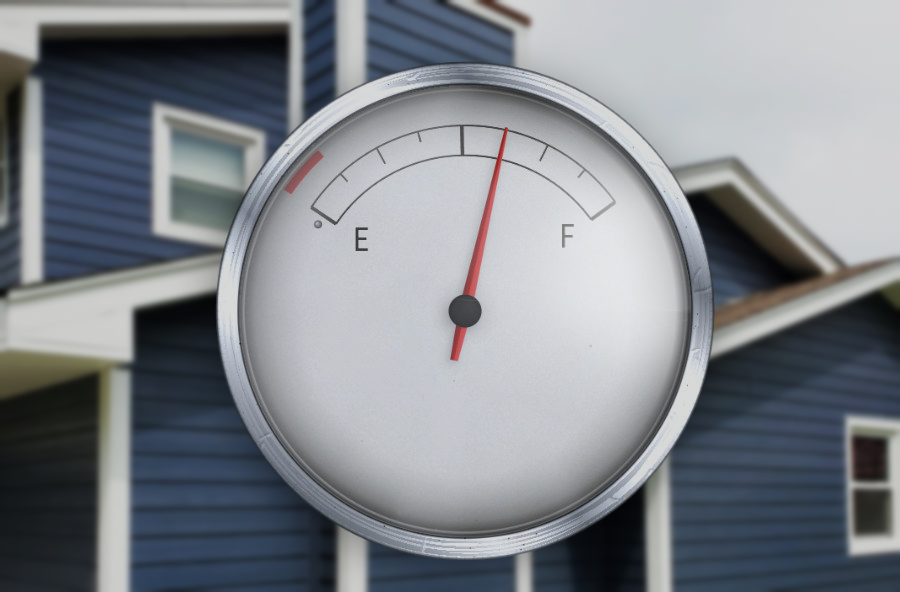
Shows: 0.625
